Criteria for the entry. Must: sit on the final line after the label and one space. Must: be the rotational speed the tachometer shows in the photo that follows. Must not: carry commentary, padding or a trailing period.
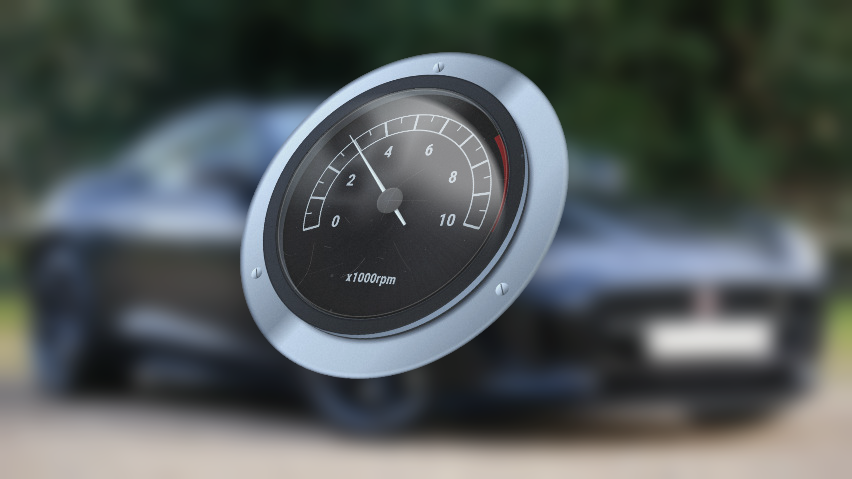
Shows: 3000 rpm
